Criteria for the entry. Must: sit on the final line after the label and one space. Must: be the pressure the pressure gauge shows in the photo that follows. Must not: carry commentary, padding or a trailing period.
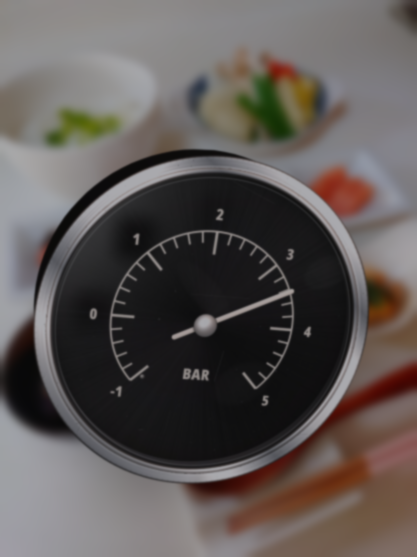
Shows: 3.4 bar
